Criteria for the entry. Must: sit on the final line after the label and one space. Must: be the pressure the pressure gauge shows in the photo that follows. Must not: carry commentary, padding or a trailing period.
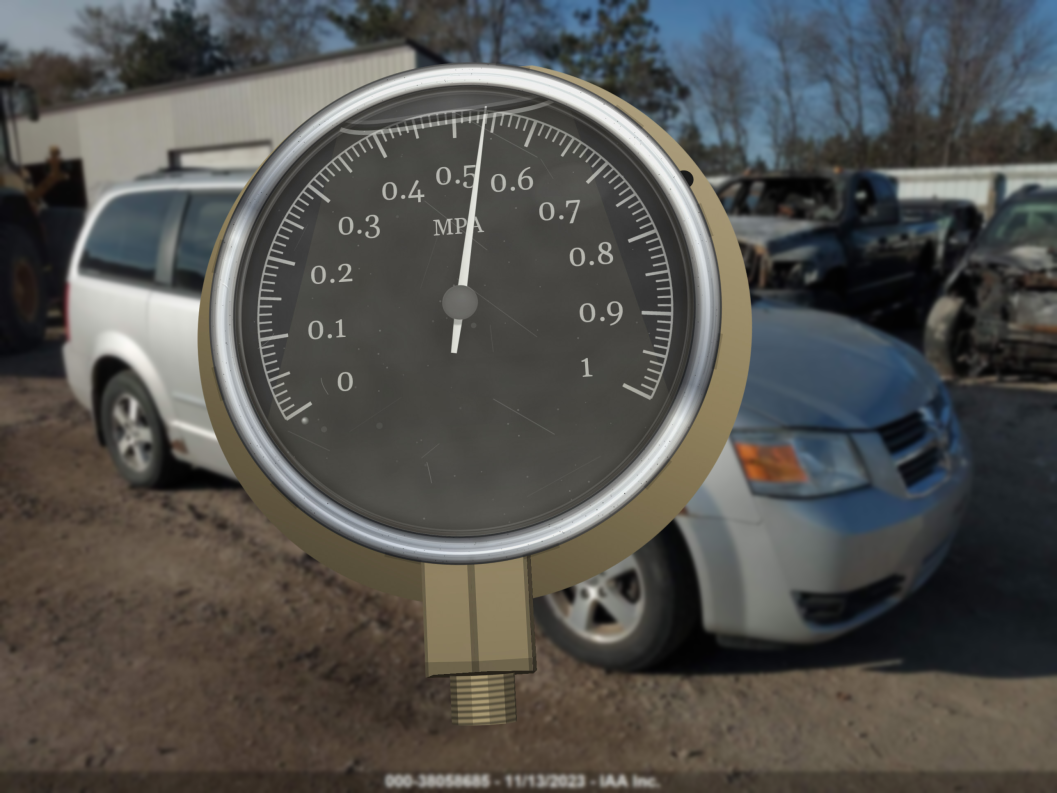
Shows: 0.54 MPa
